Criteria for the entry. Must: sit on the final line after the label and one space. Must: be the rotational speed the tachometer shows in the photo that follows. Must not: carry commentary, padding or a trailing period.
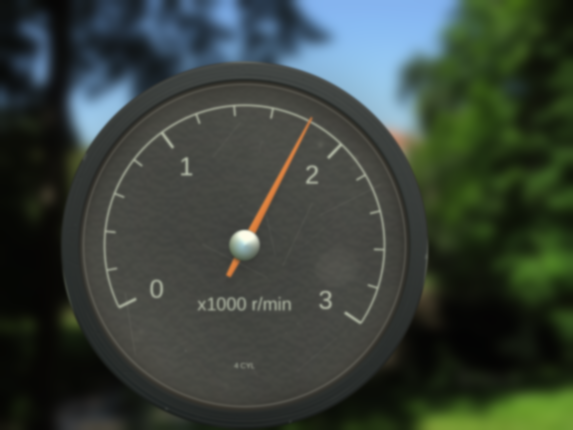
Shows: 1800 rpm
